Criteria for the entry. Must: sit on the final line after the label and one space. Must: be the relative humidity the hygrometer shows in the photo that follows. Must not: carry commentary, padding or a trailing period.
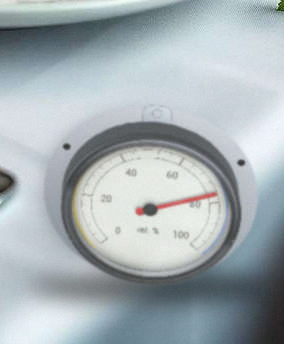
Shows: 76 %
